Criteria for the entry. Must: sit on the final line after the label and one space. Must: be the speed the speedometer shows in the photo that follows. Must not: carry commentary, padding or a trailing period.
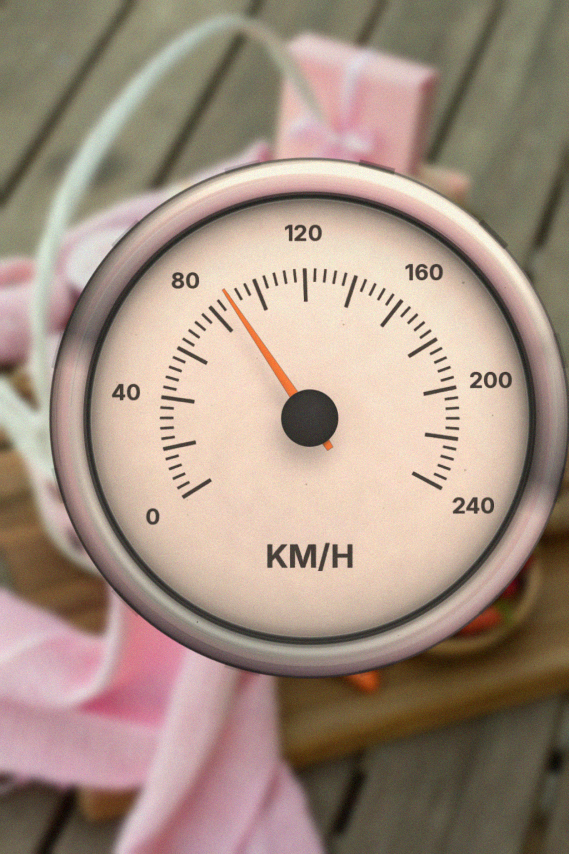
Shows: 88 km/h
